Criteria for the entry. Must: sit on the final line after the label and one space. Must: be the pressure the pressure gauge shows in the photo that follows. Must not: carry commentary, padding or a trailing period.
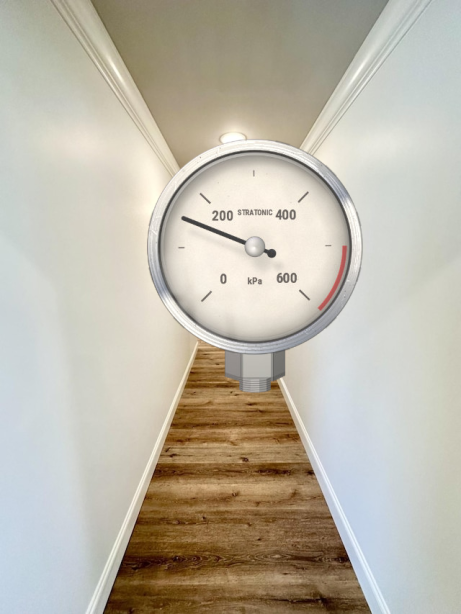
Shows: 150 kPa
